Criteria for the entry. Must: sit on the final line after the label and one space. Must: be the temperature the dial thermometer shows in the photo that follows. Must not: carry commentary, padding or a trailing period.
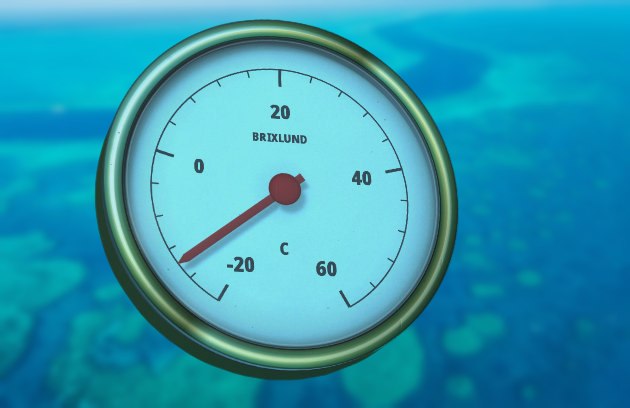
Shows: -14 °C
